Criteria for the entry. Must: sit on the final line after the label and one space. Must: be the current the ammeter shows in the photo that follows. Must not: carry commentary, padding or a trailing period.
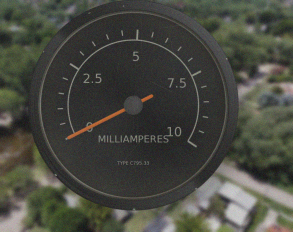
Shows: 0 mA
